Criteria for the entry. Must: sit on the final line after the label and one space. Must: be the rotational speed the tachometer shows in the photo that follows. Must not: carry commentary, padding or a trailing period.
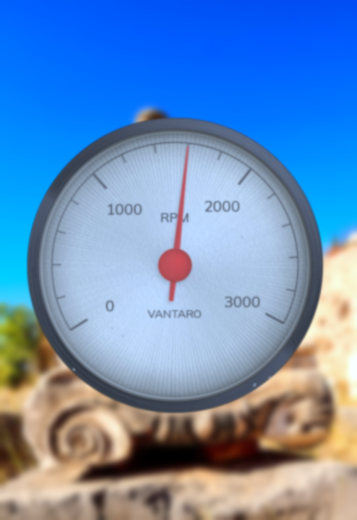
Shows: 1600 rpm
